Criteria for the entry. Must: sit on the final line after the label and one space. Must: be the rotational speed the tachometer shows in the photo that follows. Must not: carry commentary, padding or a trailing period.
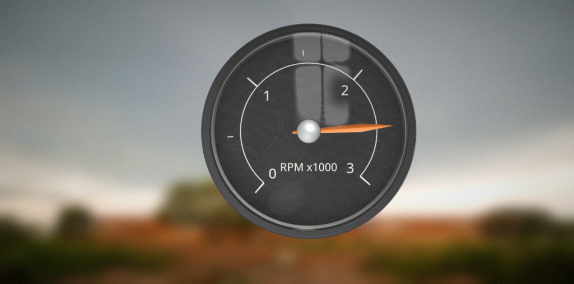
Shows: 2500 rpm
